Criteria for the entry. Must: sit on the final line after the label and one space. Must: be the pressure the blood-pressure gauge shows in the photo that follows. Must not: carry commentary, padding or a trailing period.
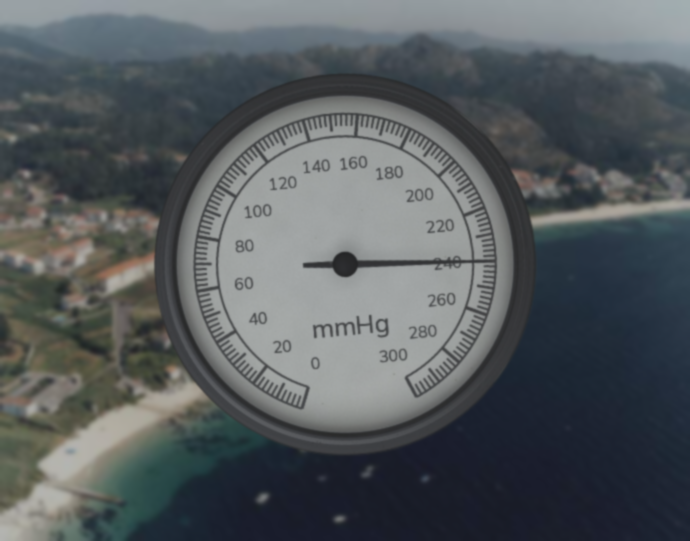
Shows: 240 mmHg
